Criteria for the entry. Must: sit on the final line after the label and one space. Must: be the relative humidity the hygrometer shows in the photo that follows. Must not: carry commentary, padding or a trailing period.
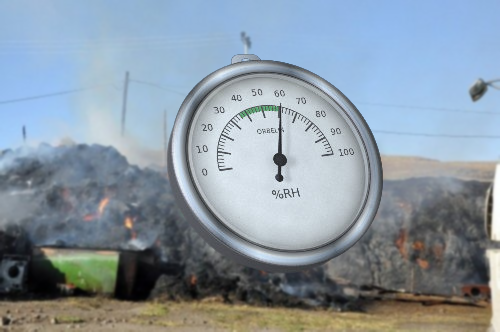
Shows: 60 %
